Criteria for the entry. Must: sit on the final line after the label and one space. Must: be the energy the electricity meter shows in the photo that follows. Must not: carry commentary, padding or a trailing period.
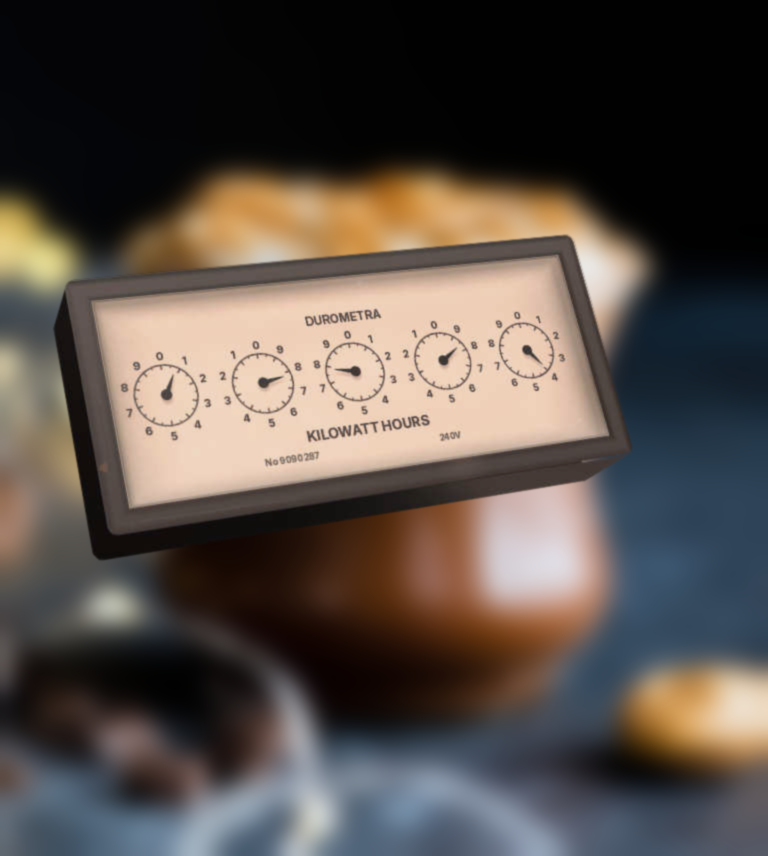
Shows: 7784 kWh
